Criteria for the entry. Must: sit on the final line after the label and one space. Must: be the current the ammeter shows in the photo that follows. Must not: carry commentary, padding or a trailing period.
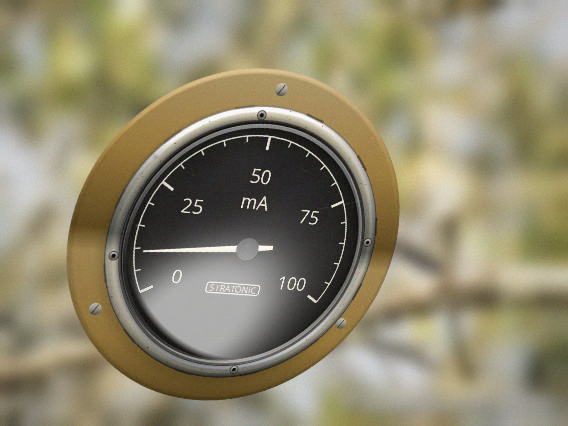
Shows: 10 mA
